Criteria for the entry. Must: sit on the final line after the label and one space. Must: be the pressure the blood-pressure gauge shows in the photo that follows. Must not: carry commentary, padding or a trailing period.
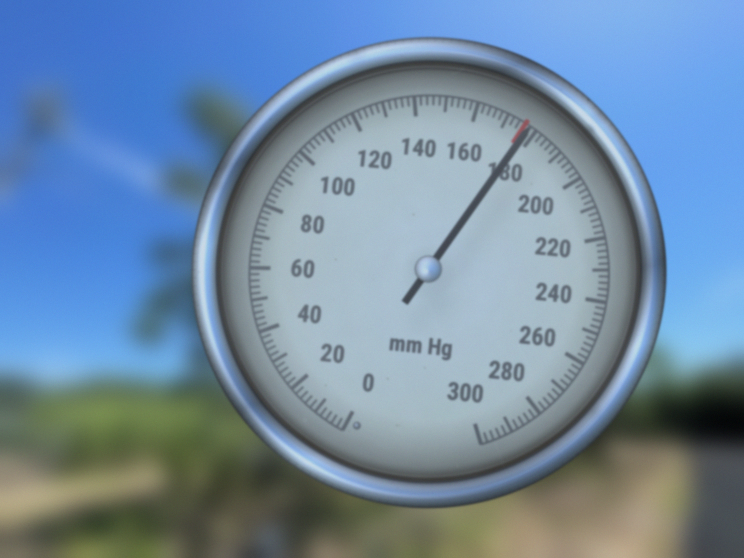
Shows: 178 mmHg
